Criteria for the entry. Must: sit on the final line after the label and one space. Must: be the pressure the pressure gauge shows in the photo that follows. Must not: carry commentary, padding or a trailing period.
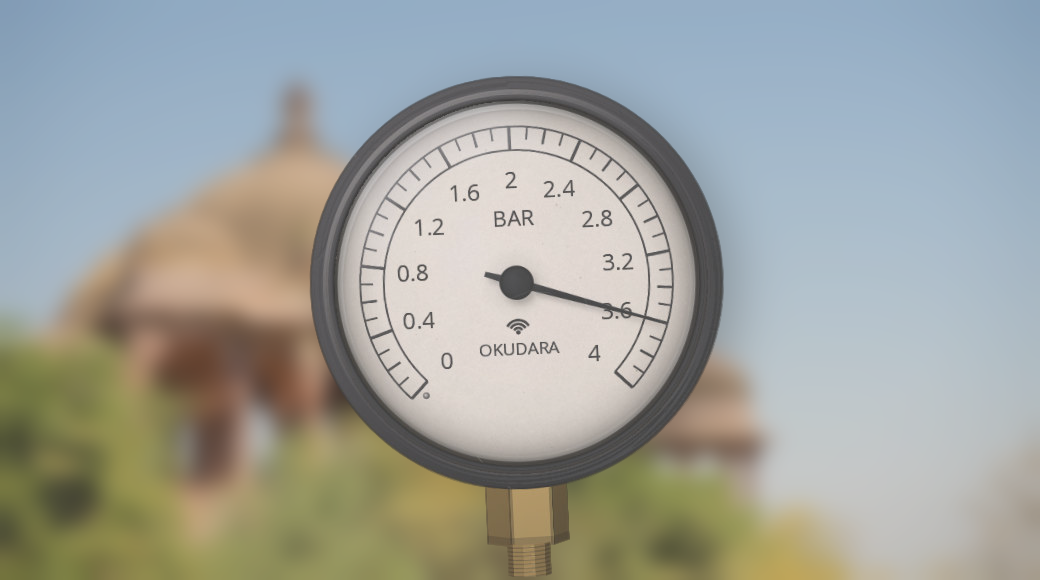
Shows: 3.6 bar
